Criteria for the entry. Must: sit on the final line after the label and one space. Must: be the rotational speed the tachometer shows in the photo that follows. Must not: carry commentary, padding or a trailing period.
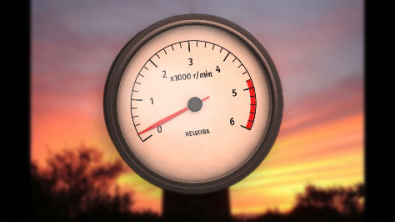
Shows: 200 rpm
